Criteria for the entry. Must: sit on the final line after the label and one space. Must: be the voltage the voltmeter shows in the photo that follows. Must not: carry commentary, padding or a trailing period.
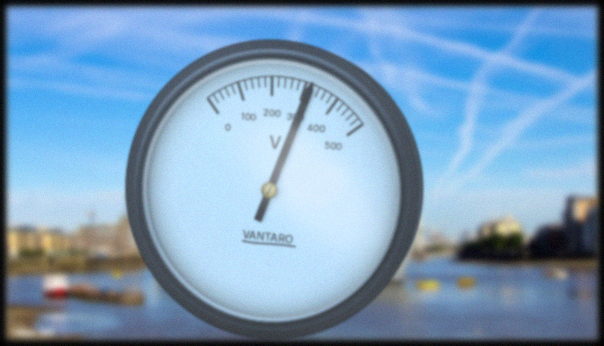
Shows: 320 V
